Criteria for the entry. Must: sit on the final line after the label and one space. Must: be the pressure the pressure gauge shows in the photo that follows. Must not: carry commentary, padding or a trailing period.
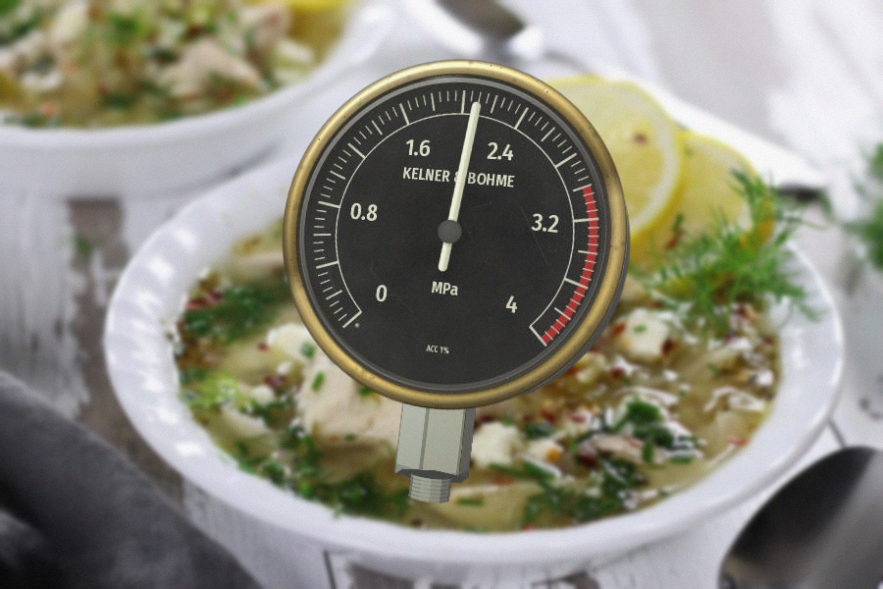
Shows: 2.1 MPa
